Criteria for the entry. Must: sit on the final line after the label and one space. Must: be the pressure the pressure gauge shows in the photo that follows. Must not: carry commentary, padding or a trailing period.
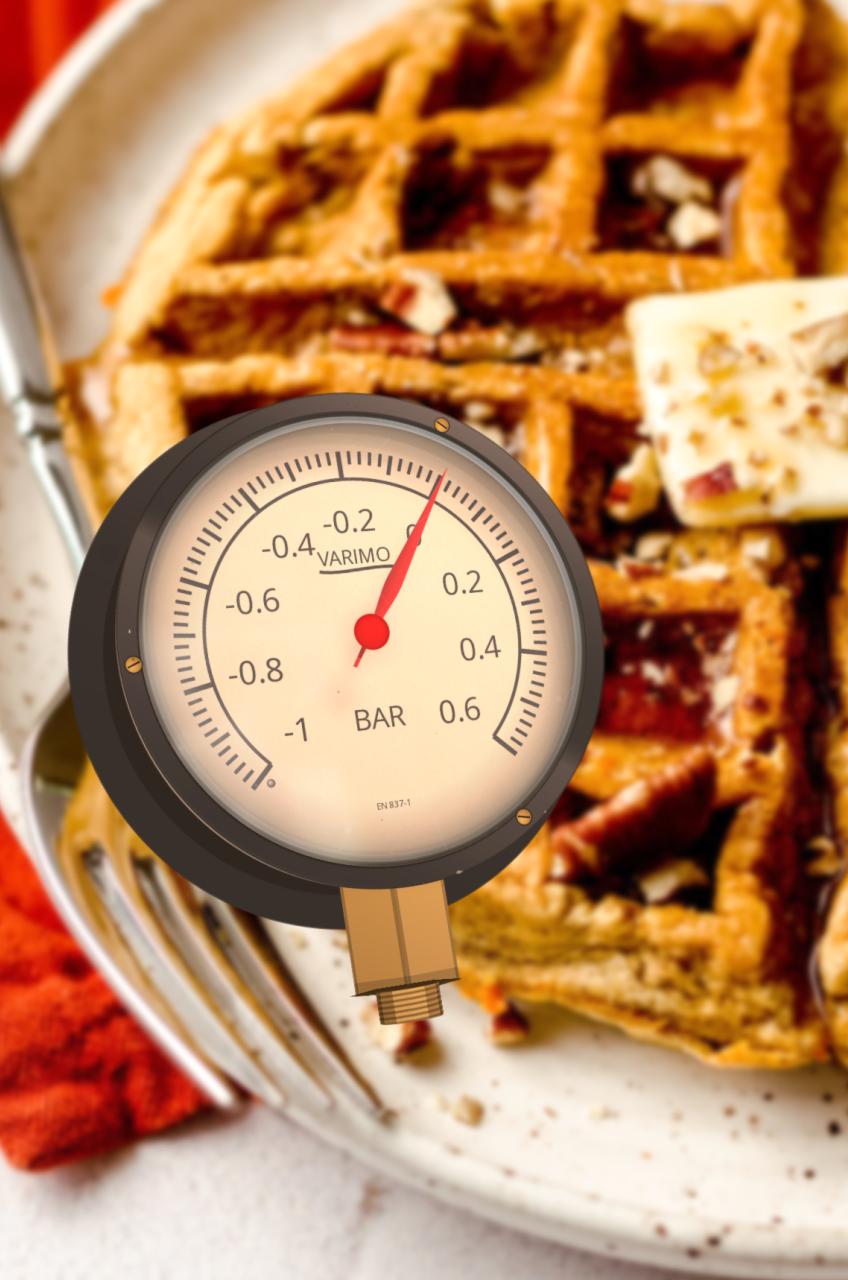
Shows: 0 bar
